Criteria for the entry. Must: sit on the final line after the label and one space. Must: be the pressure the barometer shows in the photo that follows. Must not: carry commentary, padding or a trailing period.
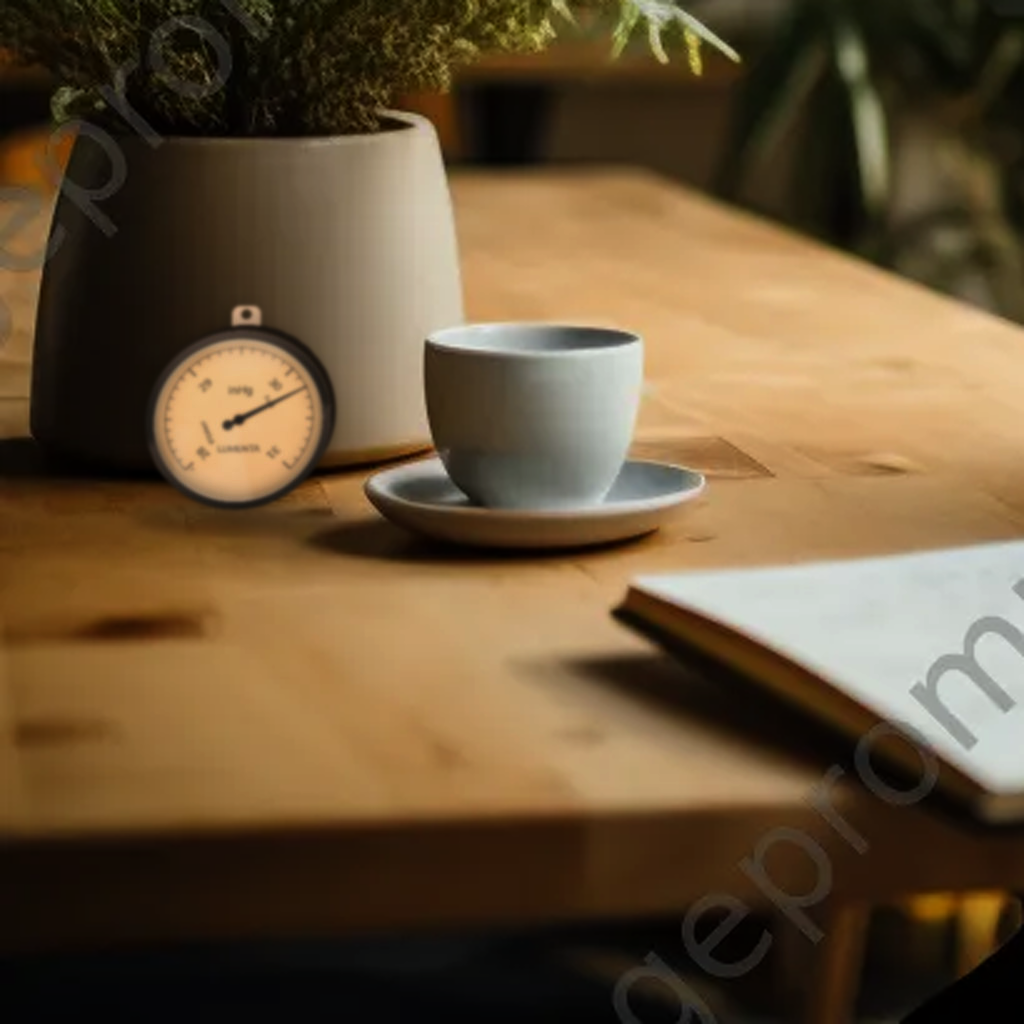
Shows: 30.2 inHg
